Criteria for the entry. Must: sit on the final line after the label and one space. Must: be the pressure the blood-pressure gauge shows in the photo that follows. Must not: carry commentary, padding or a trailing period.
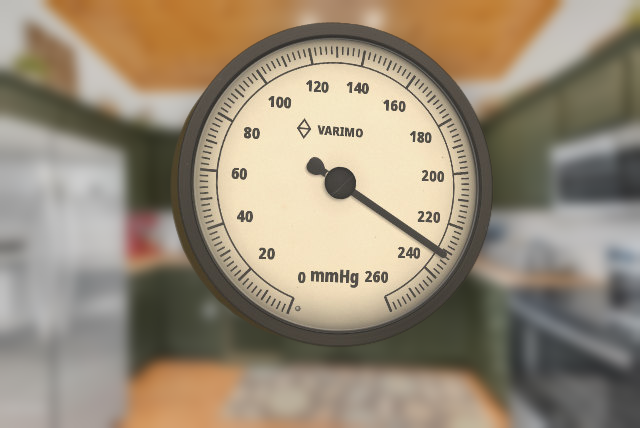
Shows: 232 mmHg
